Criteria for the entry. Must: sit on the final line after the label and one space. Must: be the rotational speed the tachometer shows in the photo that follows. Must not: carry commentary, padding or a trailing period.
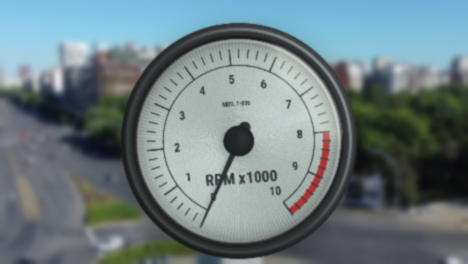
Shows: 0 rpm
